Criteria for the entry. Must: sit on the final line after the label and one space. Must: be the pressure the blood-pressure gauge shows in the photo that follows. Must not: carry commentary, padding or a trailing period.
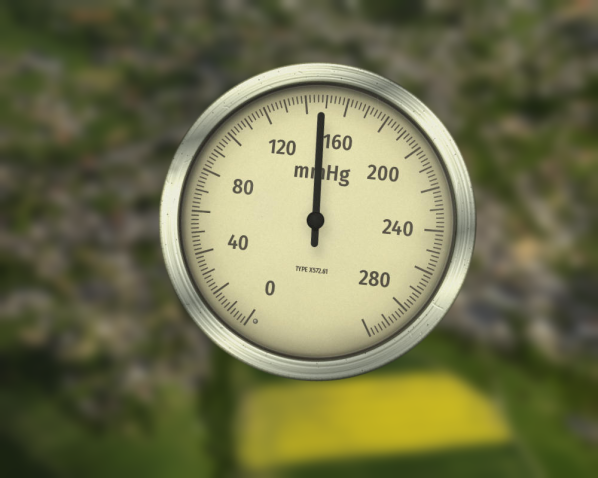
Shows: 148 mmHg
